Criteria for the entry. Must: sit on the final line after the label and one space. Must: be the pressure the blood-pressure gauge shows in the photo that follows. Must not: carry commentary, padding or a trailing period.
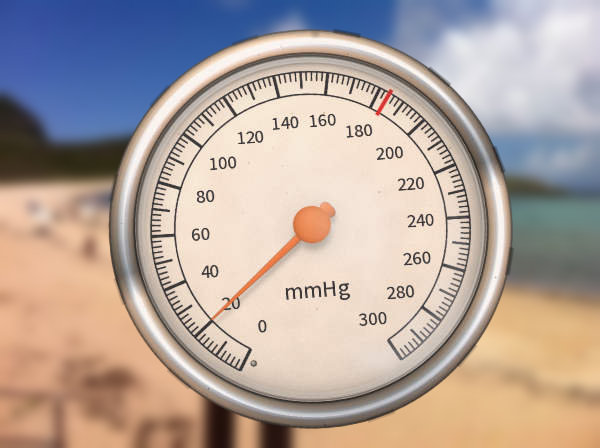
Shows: 20 mmHg
